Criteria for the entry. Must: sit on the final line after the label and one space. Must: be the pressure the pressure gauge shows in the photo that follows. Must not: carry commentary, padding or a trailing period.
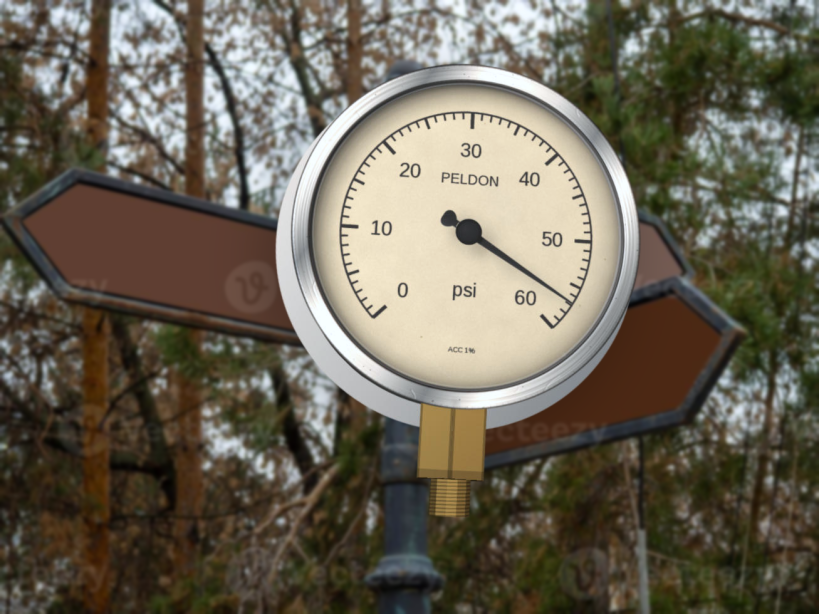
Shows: 57 psi
